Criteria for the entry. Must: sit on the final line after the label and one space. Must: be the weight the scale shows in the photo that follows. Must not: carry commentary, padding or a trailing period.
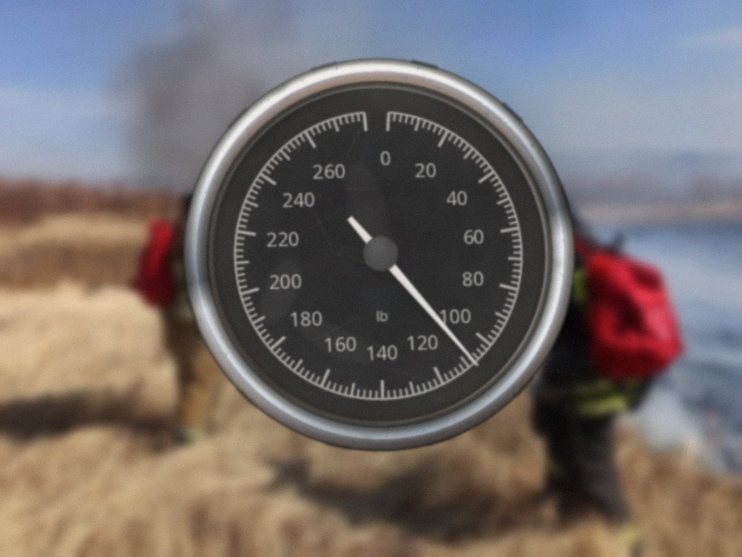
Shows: 108 lb
